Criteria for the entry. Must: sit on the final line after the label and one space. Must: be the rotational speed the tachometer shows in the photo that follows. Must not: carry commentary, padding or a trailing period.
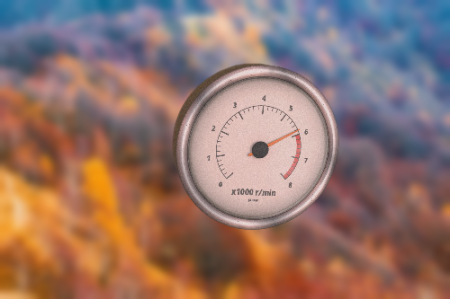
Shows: 5800 rpm
